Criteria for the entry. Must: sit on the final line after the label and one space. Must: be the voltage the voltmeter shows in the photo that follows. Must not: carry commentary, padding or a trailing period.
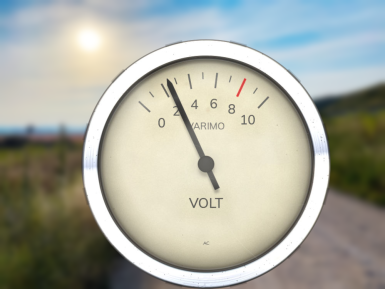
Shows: 2.5 V
